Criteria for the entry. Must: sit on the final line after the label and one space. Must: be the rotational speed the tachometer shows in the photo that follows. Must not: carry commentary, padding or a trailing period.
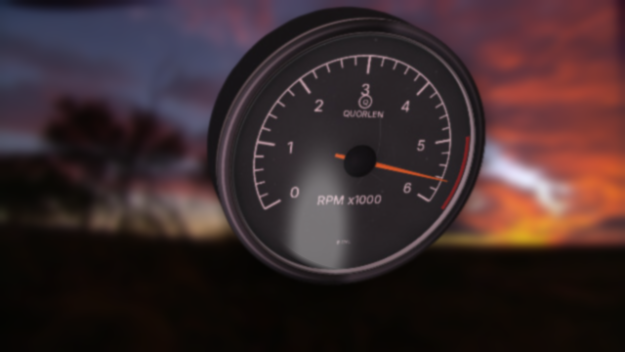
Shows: 5600 rpm
